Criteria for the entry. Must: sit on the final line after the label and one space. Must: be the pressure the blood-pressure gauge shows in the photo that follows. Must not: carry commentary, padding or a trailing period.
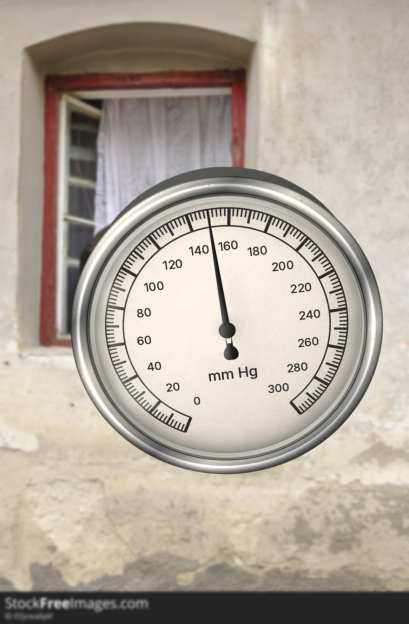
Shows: 150 mmHg
